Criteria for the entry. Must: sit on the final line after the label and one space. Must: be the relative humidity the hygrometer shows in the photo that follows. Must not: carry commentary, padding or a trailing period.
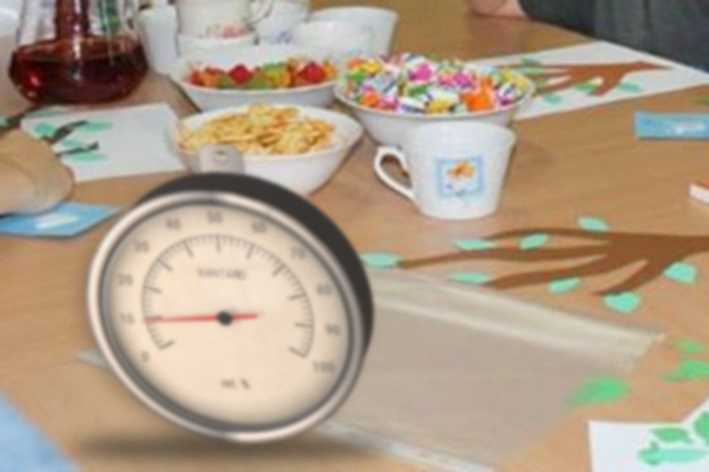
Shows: 10 %
